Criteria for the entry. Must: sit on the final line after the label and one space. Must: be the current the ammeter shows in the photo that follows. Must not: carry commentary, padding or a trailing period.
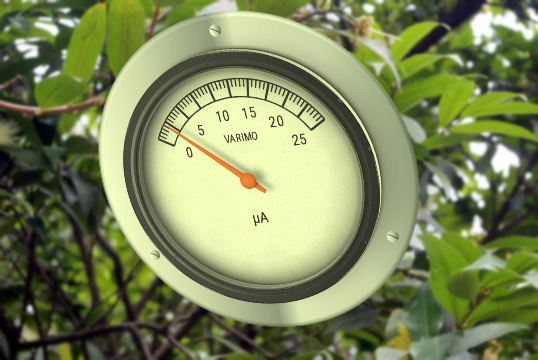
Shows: 2.5 µA
